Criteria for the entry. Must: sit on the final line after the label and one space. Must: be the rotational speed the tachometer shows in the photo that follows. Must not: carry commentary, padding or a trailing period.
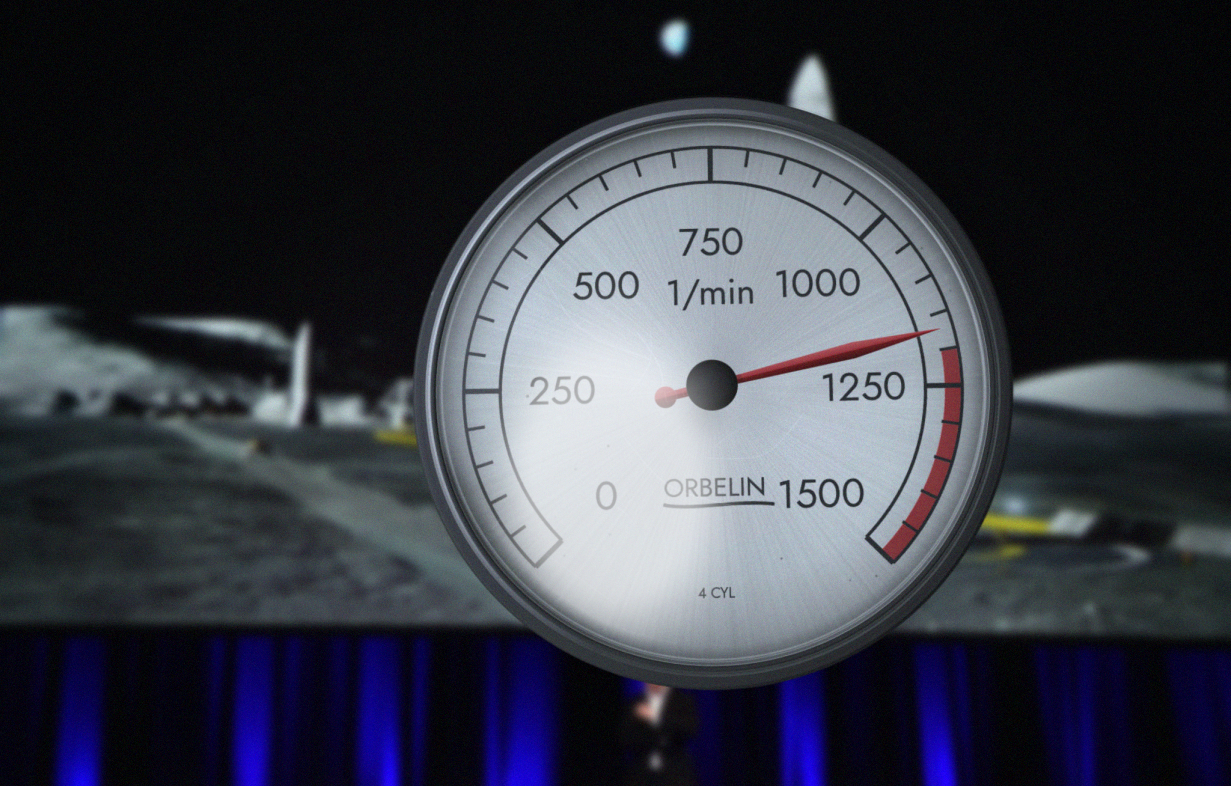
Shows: 1175 rpm
